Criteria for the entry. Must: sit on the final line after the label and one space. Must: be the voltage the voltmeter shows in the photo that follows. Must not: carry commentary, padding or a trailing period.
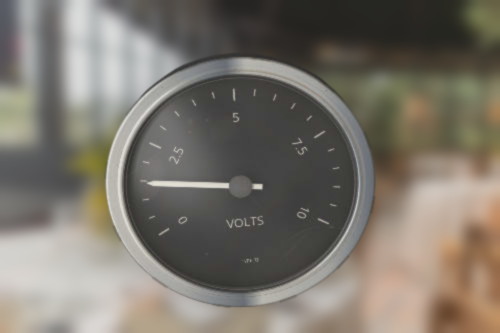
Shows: 1.5 V
